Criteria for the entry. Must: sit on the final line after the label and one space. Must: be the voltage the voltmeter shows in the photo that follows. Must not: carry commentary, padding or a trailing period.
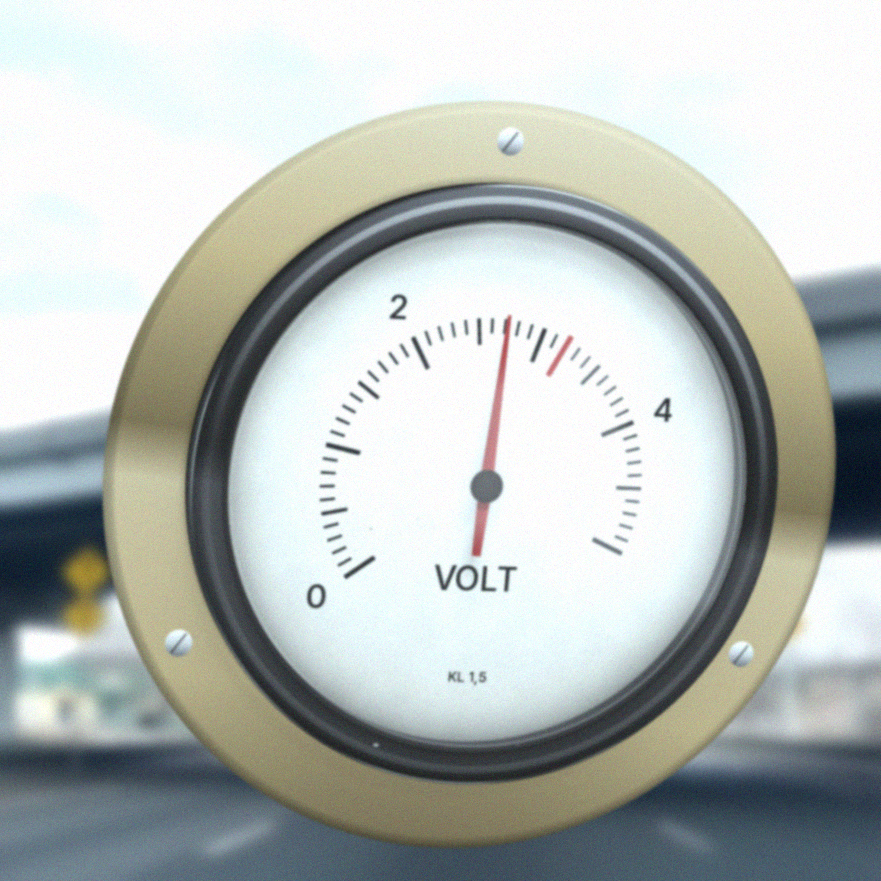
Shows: 2.7 V
